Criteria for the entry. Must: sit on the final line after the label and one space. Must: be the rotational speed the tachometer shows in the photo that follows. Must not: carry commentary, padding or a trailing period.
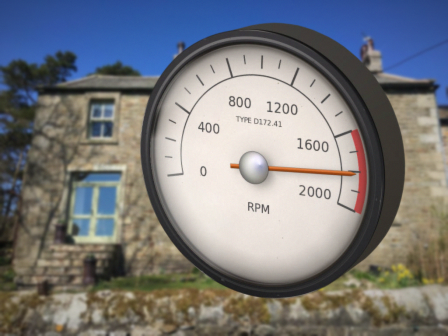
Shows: 1800 rpm
